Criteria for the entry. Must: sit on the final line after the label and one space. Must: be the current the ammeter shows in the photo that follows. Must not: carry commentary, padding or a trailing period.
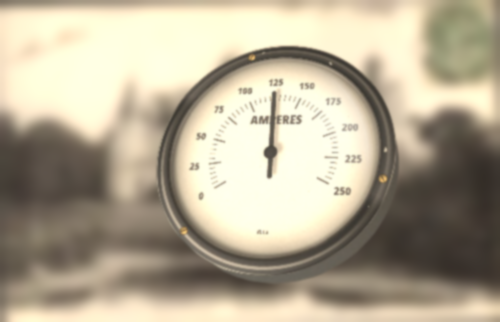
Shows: 125 A
